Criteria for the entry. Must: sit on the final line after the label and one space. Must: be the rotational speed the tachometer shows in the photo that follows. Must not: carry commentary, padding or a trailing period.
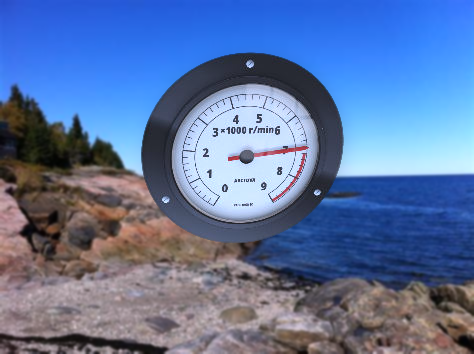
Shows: 7000 rpm
